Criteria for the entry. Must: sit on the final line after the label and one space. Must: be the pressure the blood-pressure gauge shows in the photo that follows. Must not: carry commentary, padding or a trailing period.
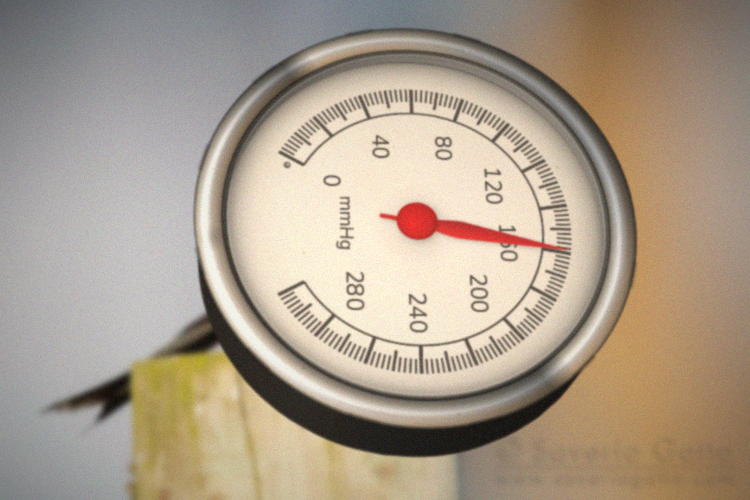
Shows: 160 mmHg
